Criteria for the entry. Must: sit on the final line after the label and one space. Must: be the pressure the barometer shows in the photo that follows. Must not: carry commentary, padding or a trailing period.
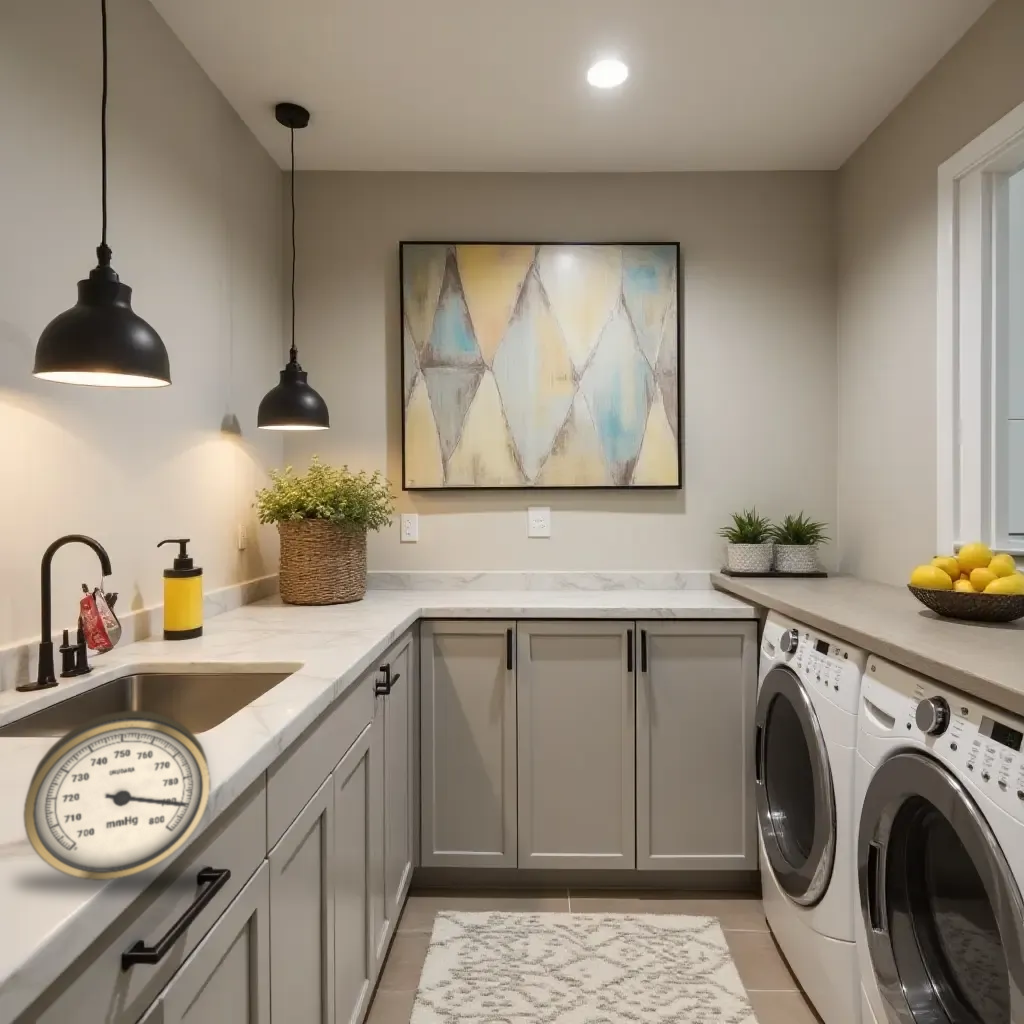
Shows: 790 mmHg
